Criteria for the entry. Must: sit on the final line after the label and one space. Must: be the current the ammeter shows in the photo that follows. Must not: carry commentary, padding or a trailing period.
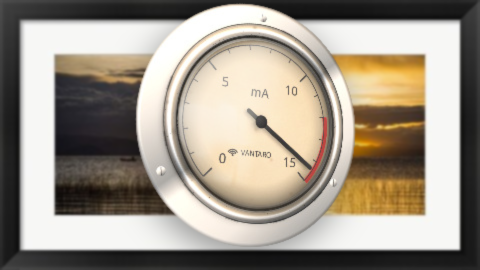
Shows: 14.5 mA
